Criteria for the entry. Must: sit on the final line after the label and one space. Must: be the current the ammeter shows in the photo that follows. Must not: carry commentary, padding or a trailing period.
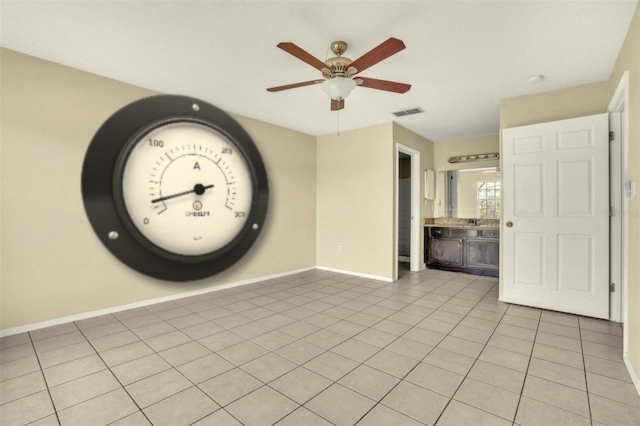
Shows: 20 A
